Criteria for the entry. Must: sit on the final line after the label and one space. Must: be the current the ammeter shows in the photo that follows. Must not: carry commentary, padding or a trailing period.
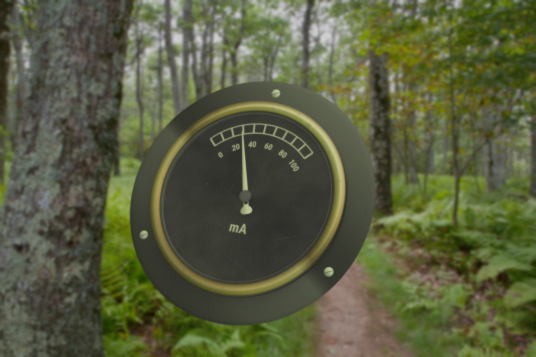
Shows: 30 mA
